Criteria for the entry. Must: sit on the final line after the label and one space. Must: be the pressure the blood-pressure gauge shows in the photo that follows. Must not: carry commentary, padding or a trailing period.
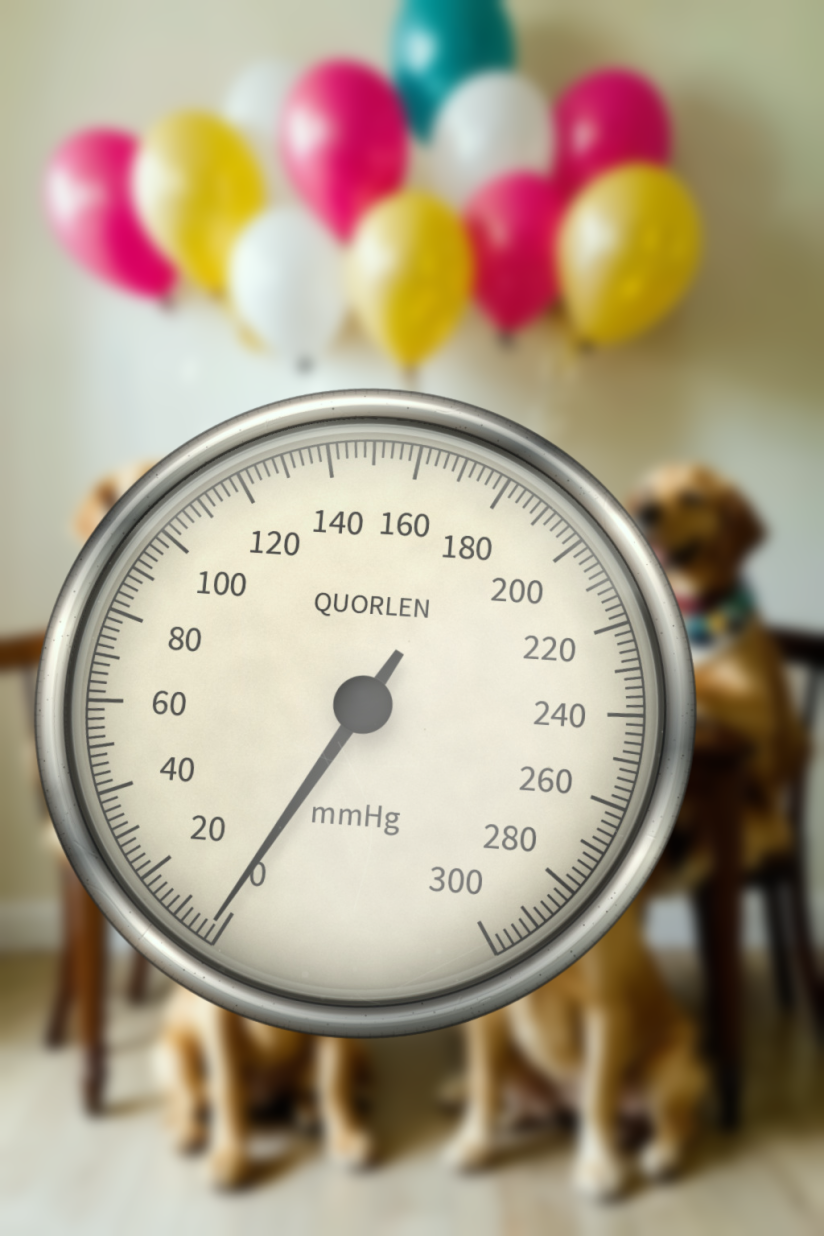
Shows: 2 mmHg
